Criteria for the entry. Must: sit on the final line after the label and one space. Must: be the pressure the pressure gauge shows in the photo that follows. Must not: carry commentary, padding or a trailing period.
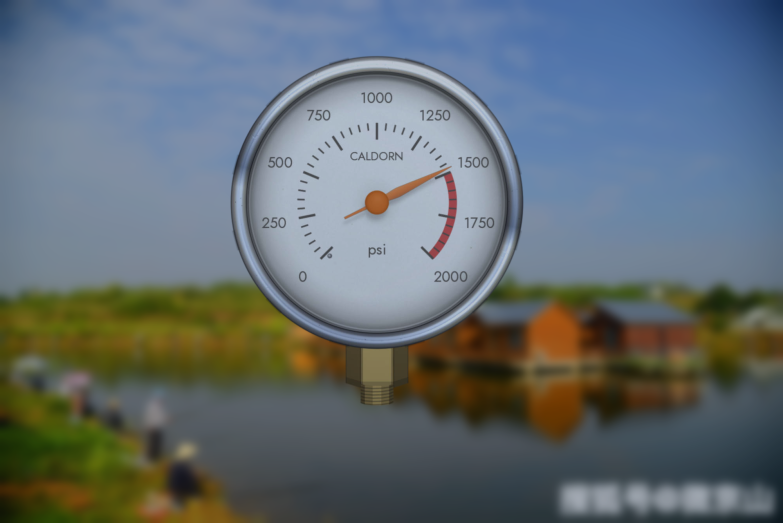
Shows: 1475 psi
